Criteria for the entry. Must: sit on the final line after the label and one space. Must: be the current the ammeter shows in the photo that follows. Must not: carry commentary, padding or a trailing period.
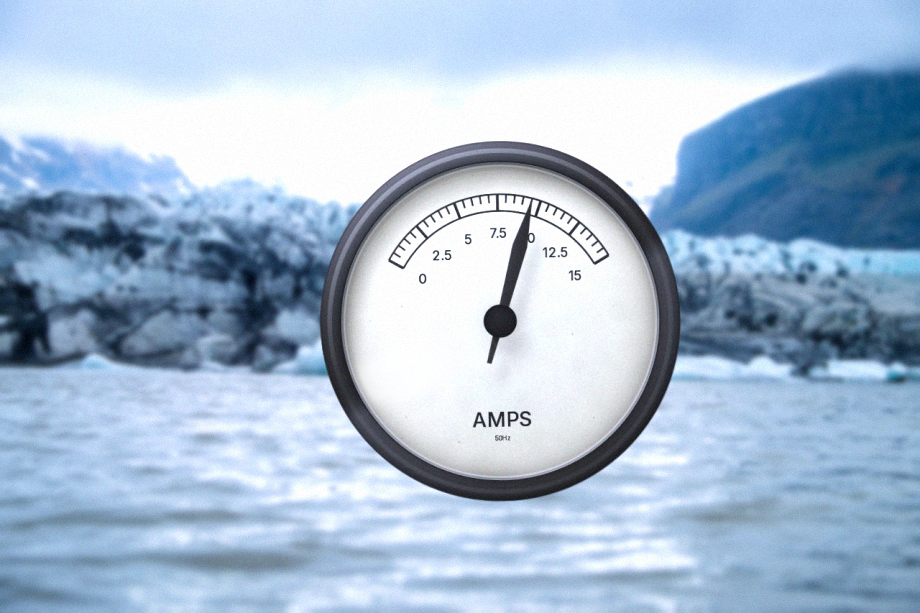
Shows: 9.5 A
